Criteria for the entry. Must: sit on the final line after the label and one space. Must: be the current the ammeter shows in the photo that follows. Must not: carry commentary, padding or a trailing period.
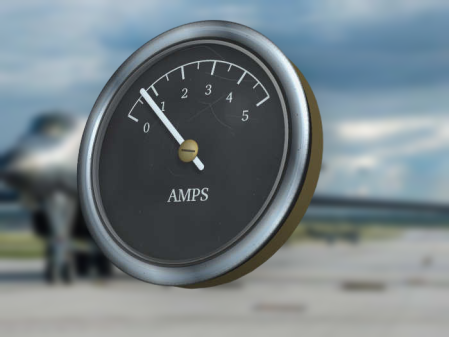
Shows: 0.75 A
